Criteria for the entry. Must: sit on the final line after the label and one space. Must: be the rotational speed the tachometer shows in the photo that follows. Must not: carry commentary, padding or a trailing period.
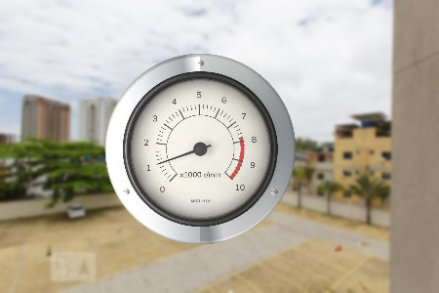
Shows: 1000 rpm
